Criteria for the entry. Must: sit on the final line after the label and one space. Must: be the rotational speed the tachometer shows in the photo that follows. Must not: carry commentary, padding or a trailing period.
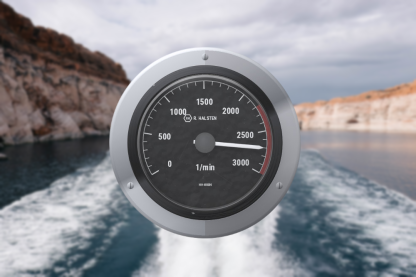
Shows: 2700 rpm
